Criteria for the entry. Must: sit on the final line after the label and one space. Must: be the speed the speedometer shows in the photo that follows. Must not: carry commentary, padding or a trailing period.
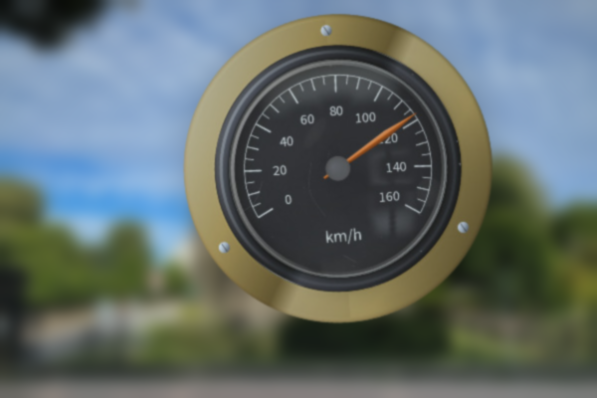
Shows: 117.5 km/h
